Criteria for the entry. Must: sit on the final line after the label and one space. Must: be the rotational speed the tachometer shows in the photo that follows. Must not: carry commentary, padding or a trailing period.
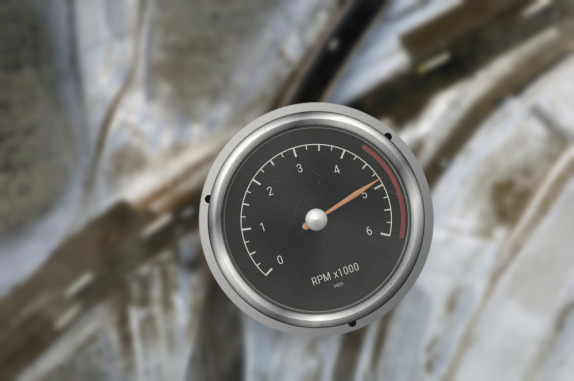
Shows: 4875 rpm
